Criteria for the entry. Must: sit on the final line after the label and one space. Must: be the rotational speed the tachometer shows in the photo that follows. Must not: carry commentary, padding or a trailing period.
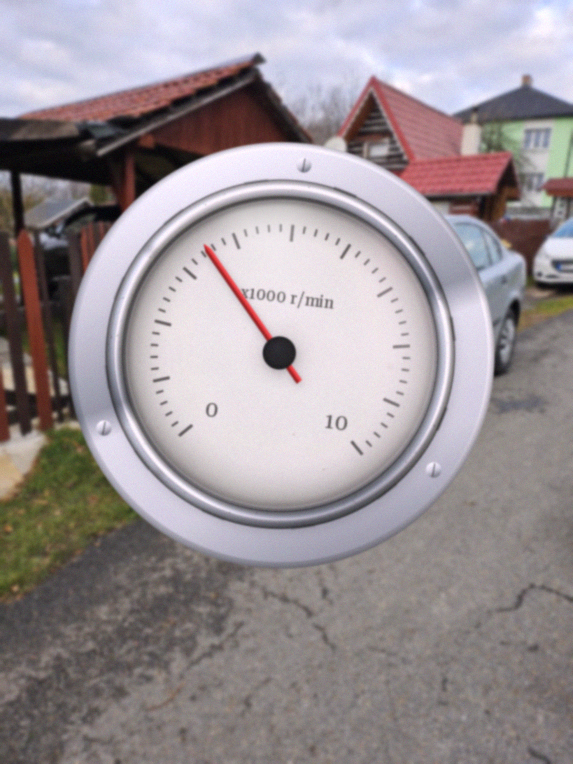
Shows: 3500 rpm
